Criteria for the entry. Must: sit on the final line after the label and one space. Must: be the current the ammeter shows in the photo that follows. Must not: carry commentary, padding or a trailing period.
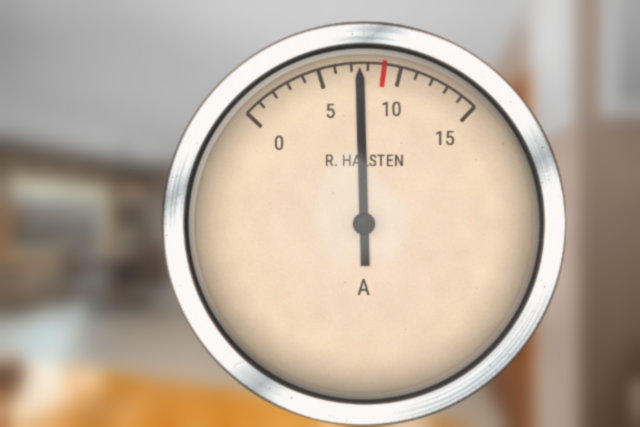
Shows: 7.5 A
